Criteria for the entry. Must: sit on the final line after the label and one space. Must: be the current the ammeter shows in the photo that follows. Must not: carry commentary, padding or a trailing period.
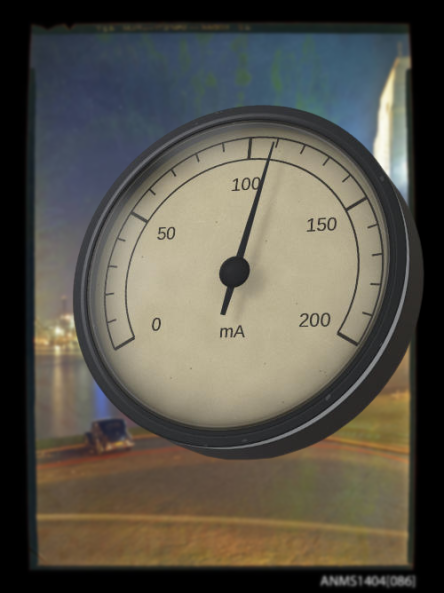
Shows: 110 mA
